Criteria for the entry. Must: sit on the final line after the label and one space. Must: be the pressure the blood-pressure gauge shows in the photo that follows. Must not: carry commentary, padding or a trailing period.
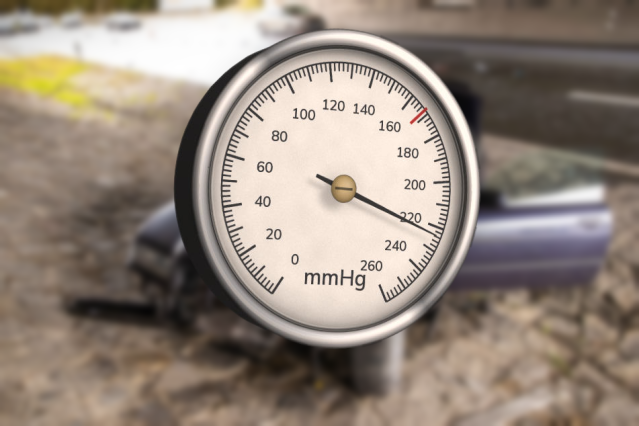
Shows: 224 mmHg
